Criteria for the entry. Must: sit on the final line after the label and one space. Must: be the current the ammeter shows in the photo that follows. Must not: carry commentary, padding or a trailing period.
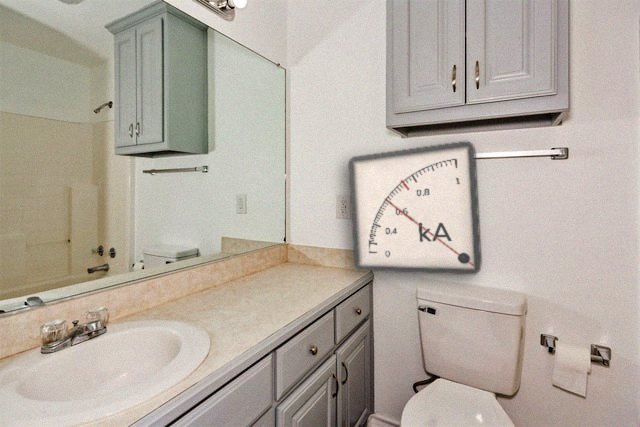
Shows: 0.6 kA
